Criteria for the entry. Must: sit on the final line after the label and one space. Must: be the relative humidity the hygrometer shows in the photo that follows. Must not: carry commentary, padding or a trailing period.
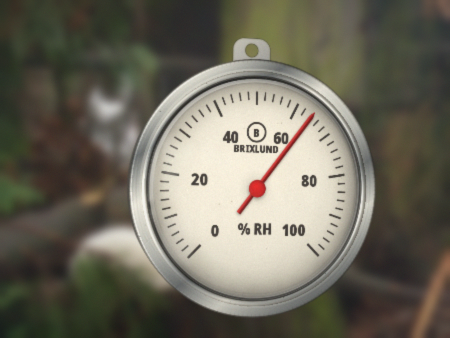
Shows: 64 %
